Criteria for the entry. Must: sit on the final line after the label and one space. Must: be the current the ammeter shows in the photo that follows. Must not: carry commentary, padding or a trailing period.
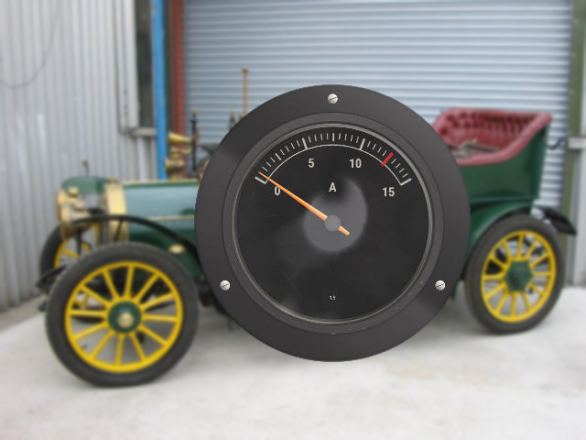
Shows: 0.5 A
